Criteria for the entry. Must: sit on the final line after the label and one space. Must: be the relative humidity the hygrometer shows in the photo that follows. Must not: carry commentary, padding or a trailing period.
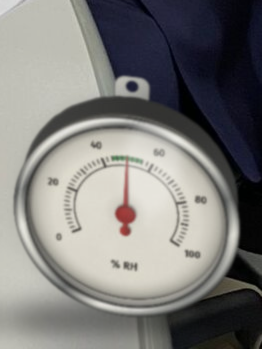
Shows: 50 %
